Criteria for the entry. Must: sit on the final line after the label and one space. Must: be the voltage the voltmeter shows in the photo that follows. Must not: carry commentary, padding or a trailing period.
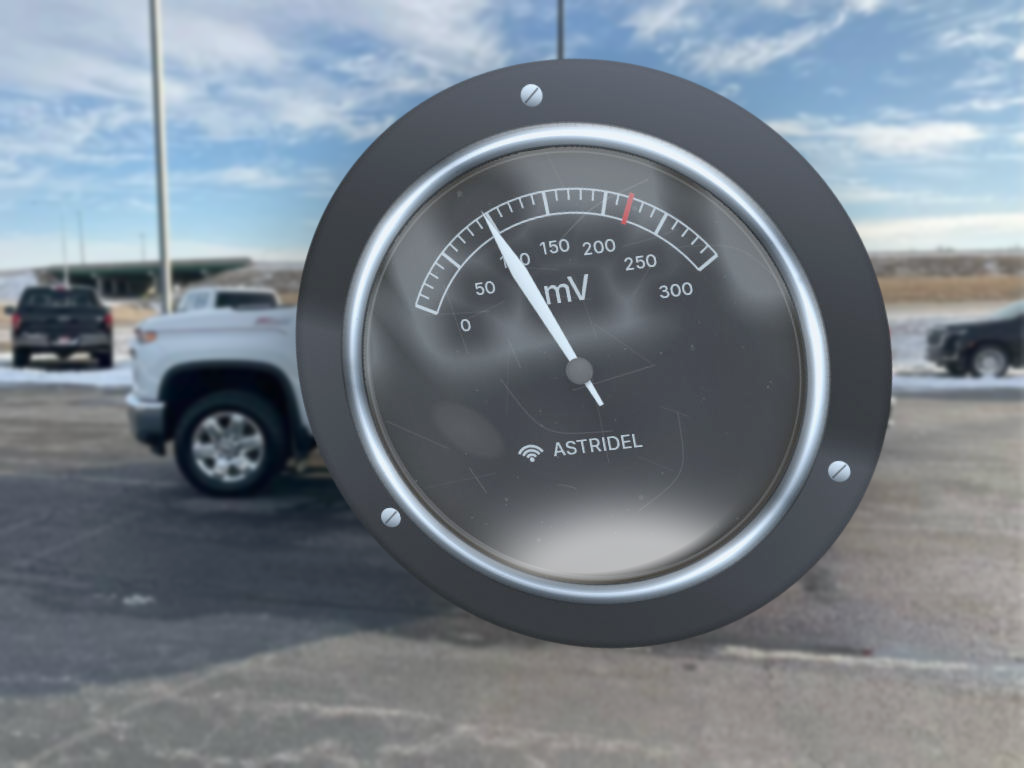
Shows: 100 mV
